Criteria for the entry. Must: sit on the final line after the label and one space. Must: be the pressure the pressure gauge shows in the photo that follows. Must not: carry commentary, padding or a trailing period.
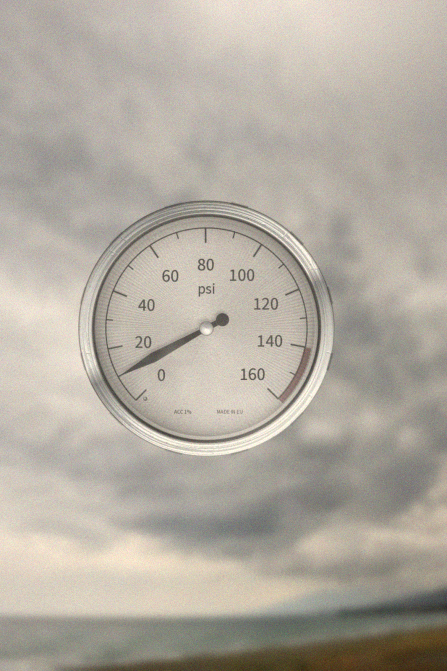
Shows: 10 psi
